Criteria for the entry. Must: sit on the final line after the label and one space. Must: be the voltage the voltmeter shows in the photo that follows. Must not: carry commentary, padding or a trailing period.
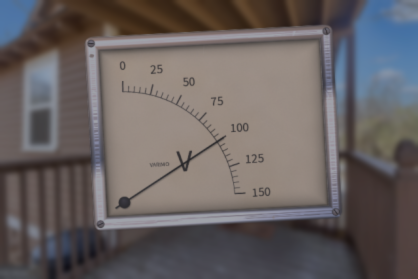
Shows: 100 V
